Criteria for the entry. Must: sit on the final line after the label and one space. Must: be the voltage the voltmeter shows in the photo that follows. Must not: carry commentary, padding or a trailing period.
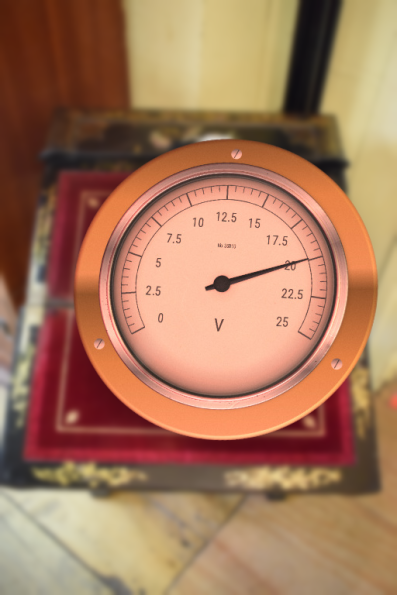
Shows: 20 V
